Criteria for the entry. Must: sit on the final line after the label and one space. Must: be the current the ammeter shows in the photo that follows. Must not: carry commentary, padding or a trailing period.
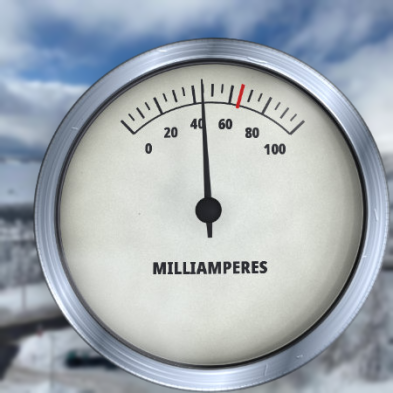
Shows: 45 mA
